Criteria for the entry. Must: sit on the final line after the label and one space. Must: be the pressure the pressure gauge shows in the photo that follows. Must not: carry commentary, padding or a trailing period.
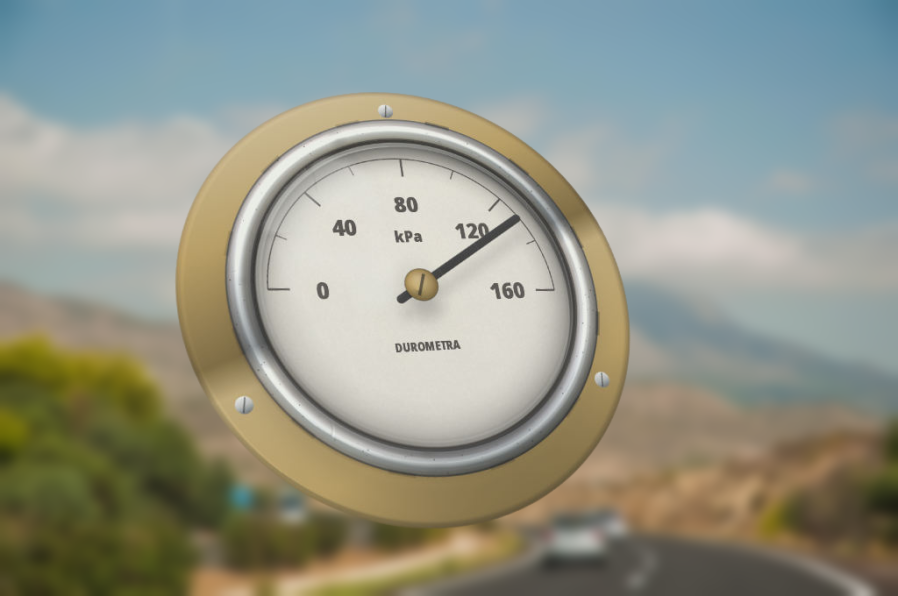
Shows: 130 kPa
